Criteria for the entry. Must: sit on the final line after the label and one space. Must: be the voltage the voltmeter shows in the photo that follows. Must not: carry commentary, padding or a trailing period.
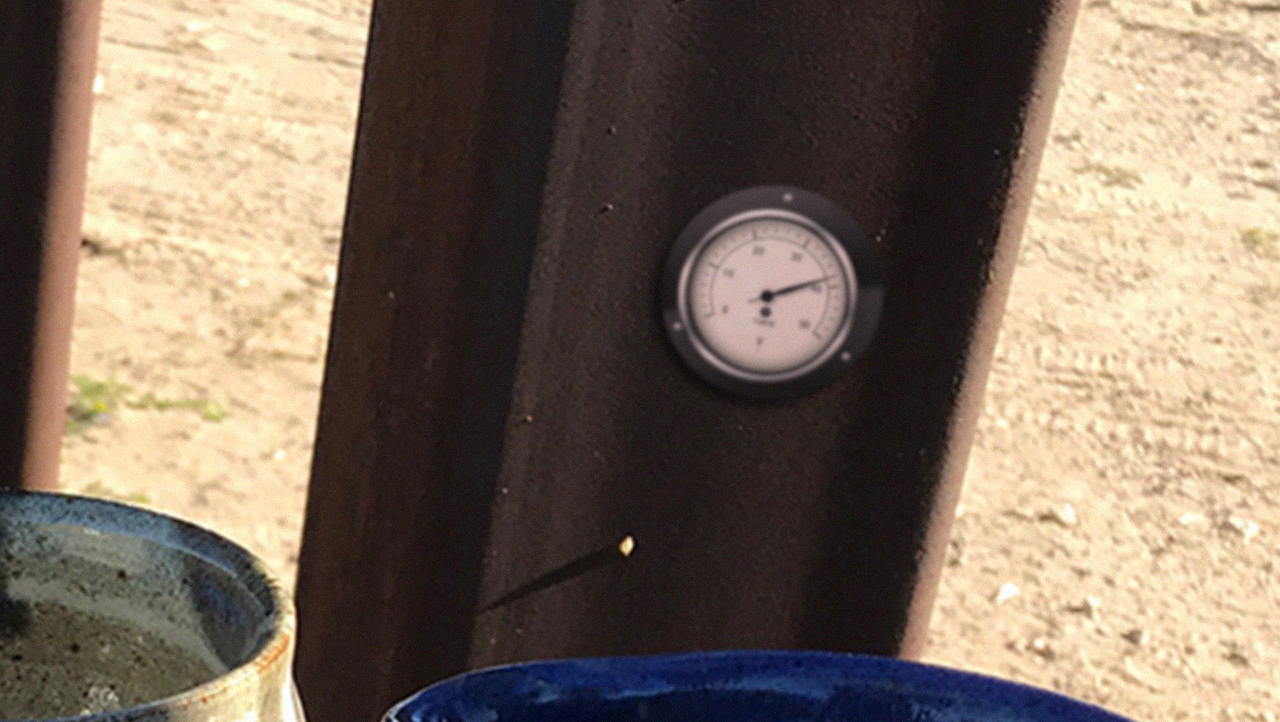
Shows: 38 V
